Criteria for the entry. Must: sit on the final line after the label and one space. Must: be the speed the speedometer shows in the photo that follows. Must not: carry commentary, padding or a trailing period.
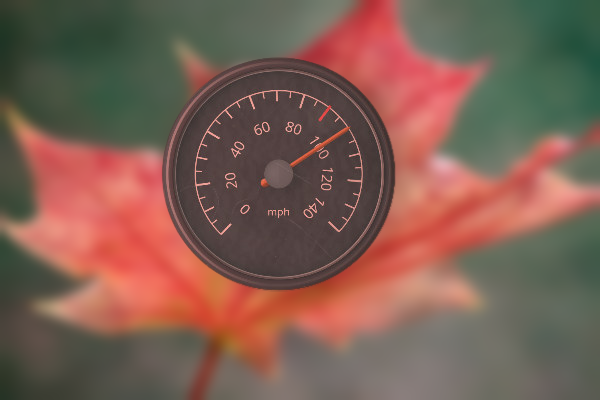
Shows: 100 mph
